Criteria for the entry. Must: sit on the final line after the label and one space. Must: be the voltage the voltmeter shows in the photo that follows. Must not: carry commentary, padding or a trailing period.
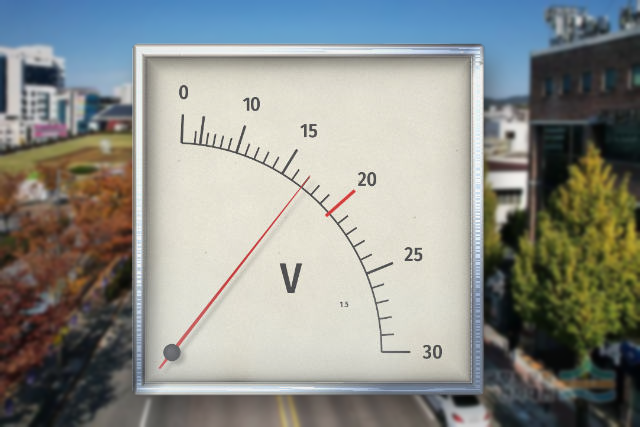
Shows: 17 V
